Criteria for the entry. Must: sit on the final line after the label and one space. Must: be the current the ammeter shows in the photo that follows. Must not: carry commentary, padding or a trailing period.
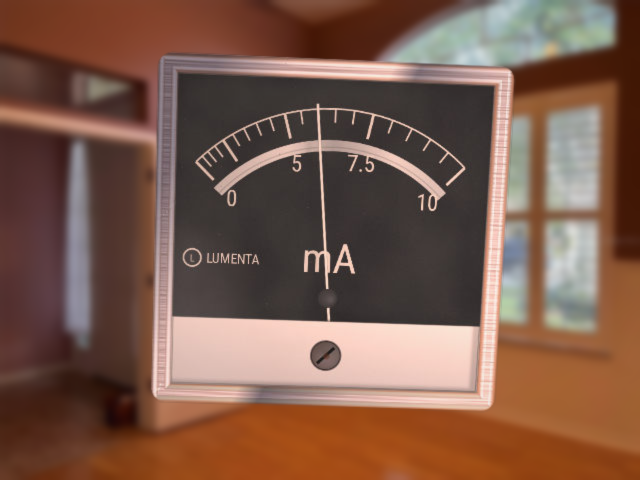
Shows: 6 mA
